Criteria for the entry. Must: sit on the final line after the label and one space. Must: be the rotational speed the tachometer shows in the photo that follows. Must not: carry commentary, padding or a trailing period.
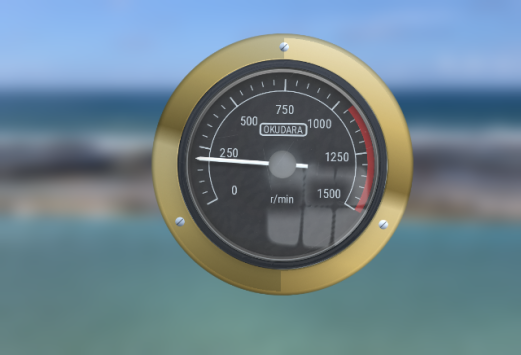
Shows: 200 rpm
